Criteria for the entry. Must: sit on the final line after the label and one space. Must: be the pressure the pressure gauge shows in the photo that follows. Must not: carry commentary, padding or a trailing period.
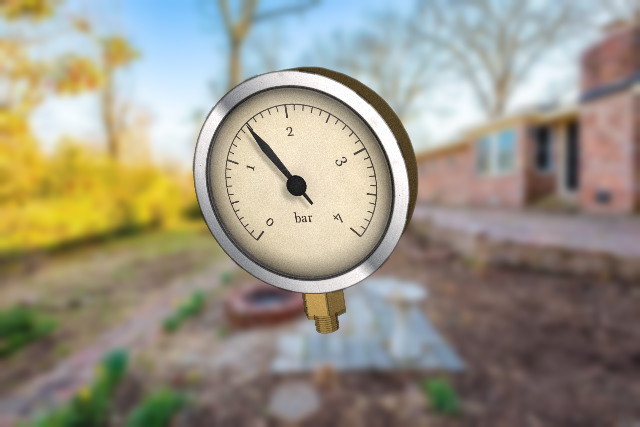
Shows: 1.5 bar
